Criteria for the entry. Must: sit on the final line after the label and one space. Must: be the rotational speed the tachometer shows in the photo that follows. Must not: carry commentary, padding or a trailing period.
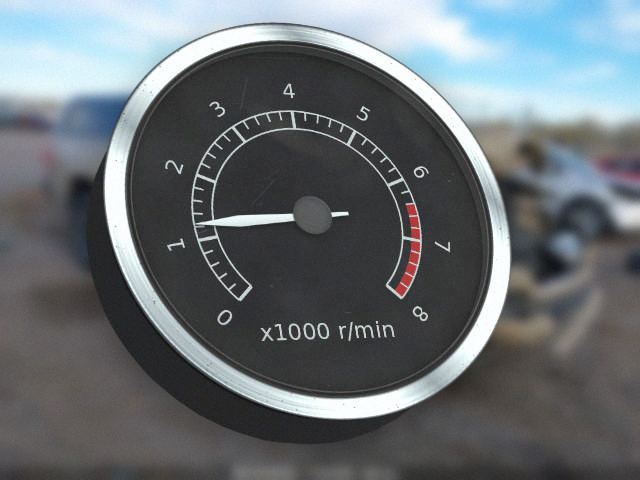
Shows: 1200 rpm
